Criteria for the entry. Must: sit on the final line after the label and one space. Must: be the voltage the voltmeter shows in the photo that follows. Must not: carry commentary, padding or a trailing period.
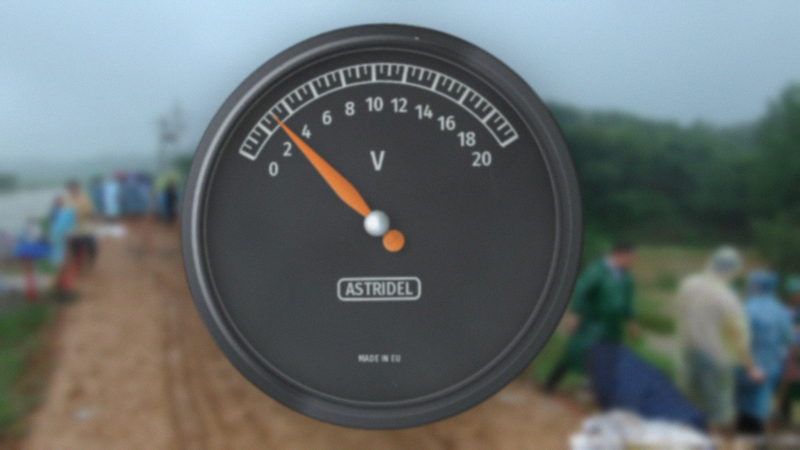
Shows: 3 V
